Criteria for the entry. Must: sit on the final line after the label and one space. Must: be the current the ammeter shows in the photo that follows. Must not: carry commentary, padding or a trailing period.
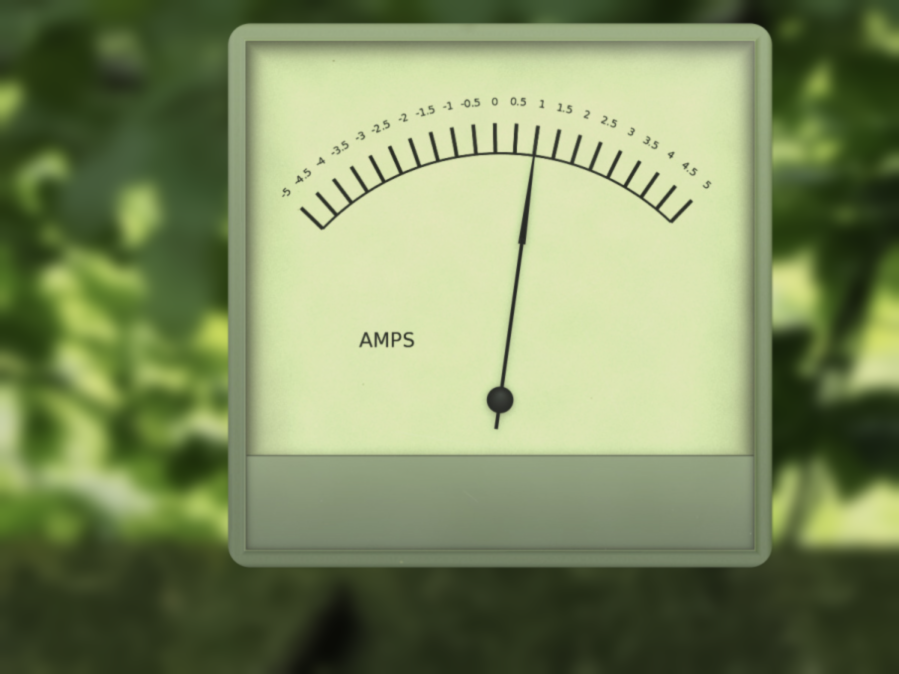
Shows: 1 A
